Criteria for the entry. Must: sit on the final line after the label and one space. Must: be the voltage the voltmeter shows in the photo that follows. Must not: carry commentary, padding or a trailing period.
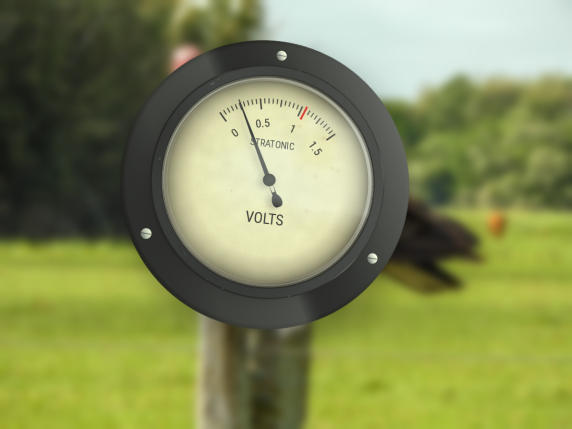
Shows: 0.25 V
